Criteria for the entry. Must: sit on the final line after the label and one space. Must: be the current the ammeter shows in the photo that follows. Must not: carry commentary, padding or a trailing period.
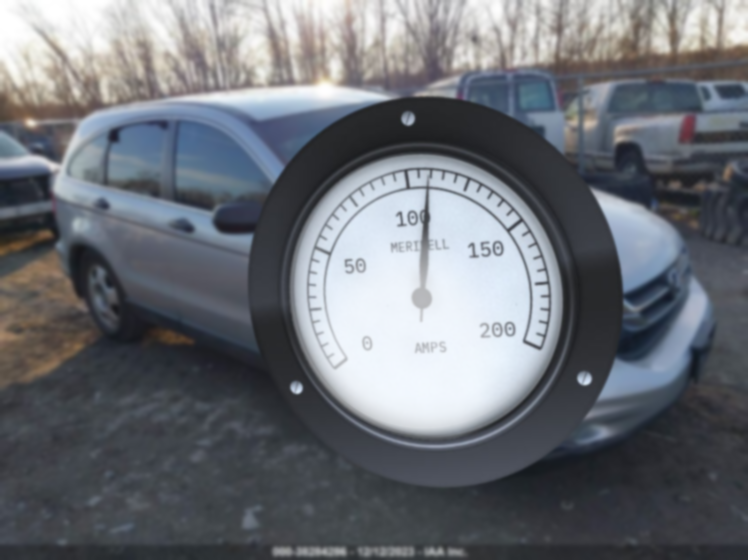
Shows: 110 A
